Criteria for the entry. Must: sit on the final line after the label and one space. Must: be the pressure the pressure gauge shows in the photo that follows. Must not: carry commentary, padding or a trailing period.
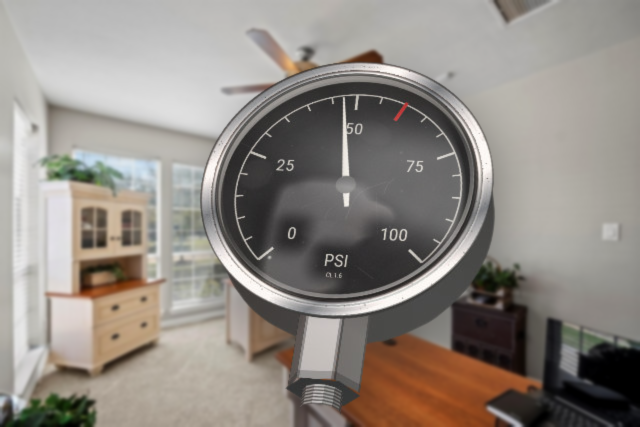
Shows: 47.5 psi
